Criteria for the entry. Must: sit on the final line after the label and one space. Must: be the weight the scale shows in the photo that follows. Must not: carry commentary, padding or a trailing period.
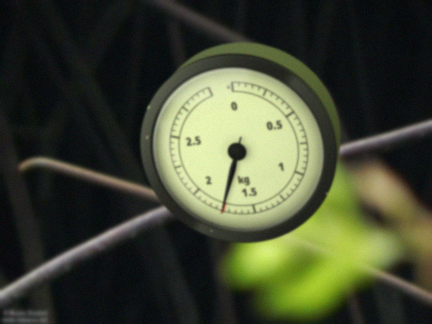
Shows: 1.75 kg
